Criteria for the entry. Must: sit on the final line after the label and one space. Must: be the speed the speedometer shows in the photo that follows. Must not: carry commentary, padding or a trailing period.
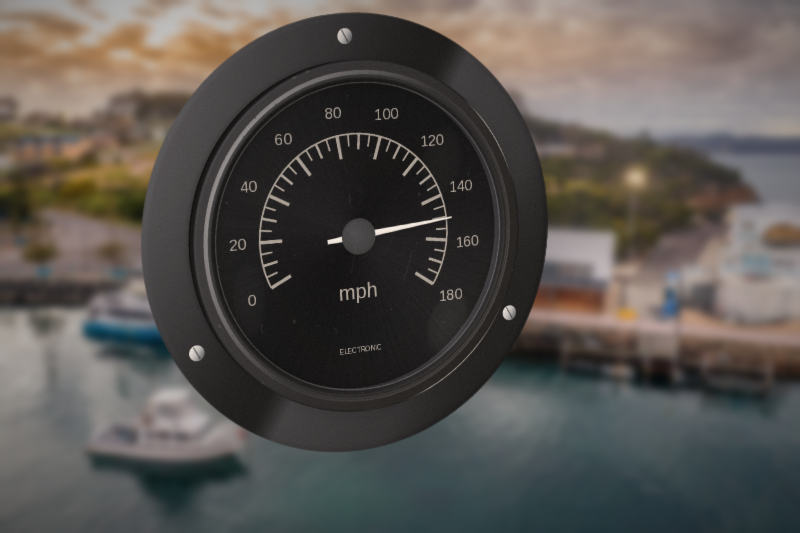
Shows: 150 mph
